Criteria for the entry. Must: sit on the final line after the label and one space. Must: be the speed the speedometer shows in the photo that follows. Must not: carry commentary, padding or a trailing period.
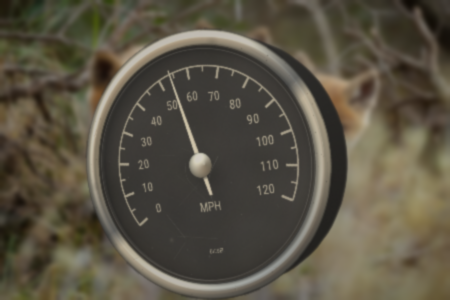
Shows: 55 mph
